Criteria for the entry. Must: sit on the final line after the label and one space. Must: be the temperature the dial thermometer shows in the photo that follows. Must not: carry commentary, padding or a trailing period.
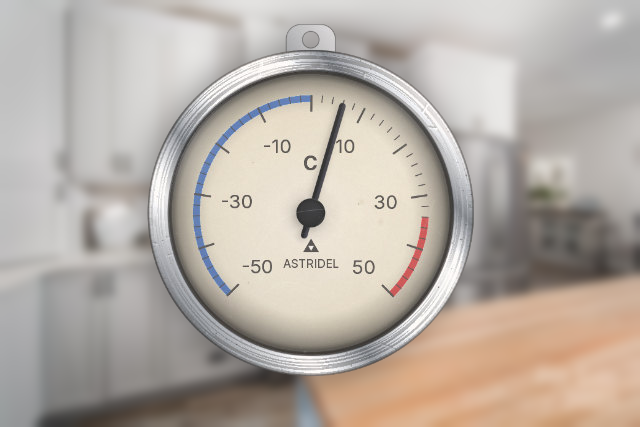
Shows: 6 °C
